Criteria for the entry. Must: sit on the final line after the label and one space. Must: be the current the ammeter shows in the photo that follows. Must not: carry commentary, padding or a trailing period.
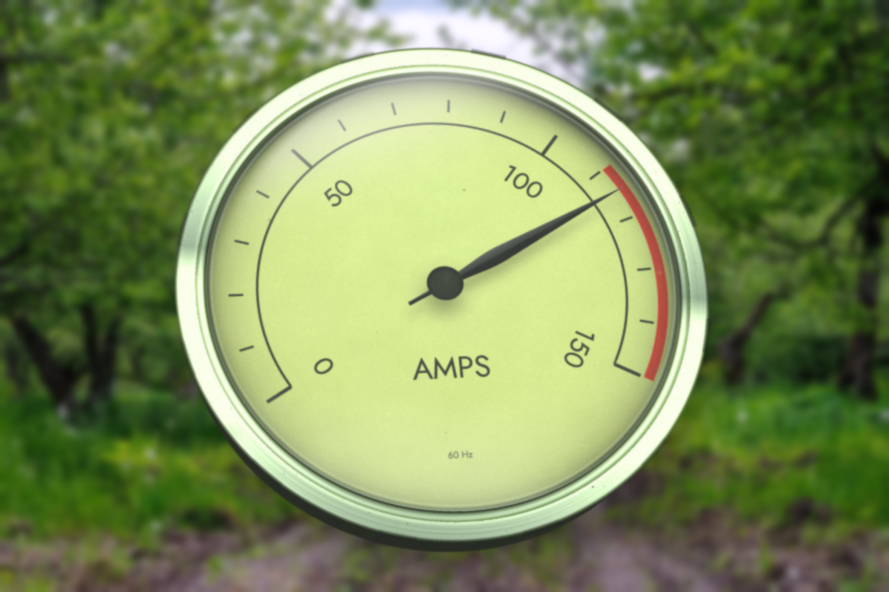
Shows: 115 A
